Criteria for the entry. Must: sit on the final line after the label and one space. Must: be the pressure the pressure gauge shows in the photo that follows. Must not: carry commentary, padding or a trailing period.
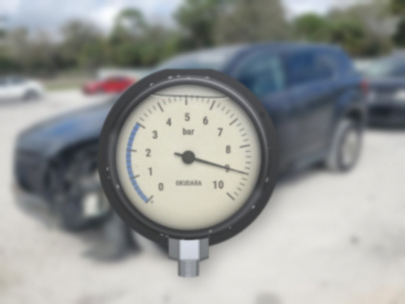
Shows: 9 bar
